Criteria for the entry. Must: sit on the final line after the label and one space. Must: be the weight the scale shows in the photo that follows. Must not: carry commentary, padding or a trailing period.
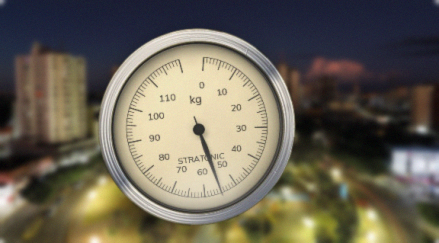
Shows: 55 kg
